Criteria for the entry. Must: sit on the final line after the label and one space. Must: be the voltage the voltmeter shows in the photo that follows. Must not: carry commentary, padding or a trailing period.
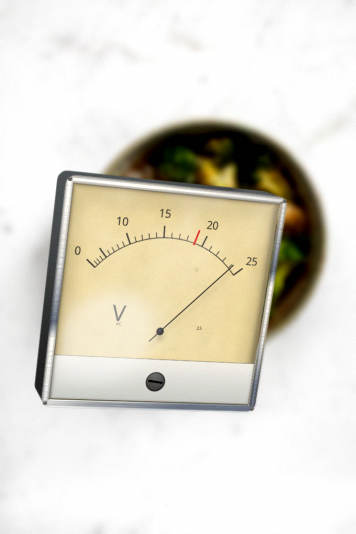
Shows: 24 V
